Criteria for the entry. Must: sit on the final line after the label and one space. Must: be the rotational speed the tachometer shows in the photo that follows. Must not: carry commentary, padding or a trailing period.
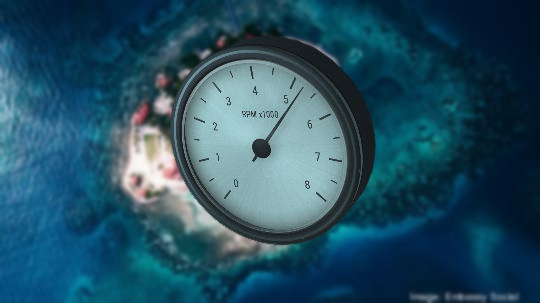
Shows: 5250 rpm
